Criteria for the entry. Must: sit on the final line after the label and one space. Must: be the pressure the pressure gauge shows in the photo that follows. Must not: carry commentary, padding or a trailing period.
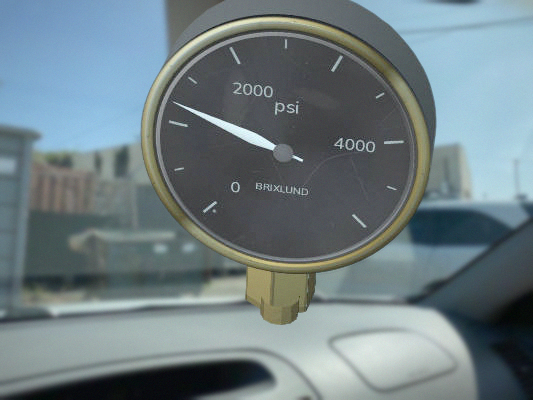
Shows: 1250 psi
